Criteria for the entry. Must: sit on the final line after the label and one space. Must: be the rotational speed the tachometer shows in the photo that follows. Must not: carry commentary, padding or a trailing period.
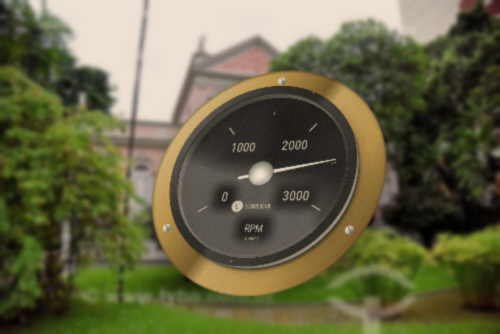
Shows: 2500 rpm
